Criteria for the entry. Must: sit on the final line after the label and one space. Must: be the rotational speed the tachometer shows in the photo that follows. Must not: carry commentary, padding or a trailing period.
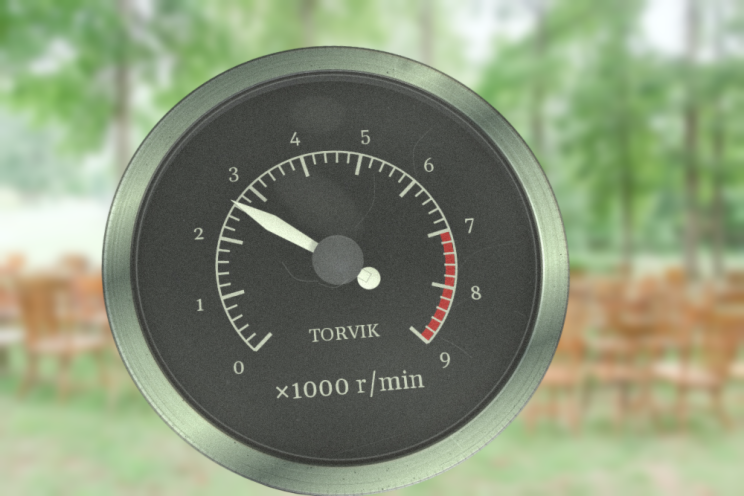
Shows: 2600 rpm
